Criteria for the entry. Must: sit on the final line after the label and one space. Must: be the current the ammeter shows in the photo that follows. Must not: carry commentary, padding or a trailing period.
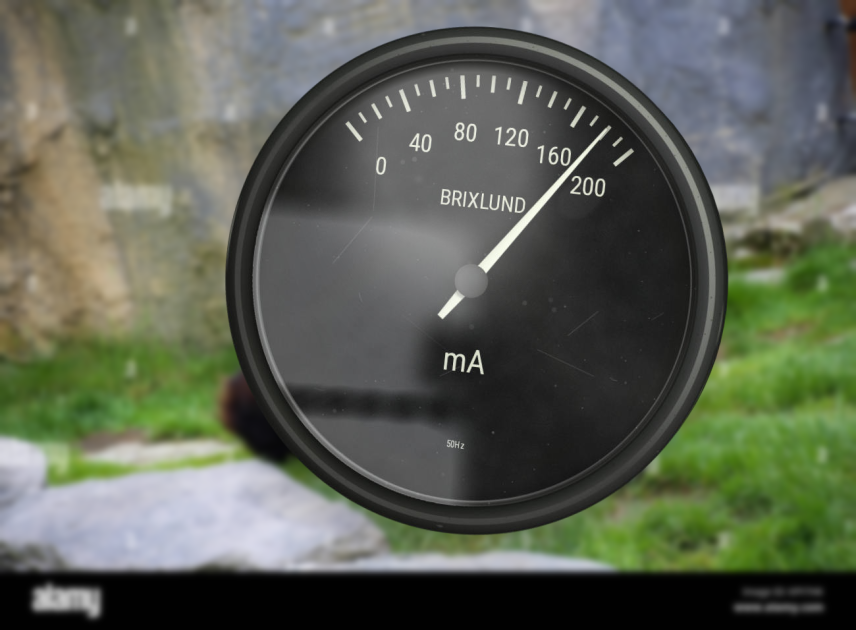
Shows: 180 mA
